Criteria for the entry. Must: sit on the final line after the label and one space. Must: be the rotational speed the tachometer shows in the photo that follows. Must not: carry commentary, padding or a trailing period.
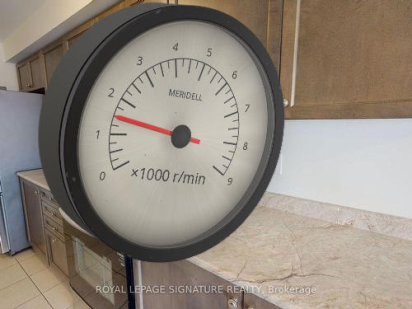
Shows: 1500 rpm
